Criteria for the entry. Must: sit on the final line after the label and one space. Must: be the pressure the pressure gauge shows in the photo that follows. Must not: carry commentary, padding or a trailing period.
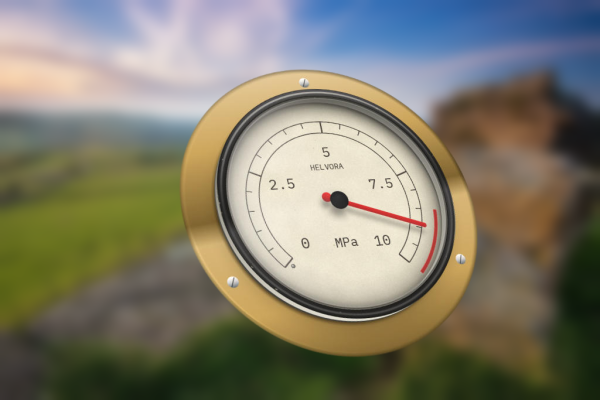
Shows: 9 MPa
